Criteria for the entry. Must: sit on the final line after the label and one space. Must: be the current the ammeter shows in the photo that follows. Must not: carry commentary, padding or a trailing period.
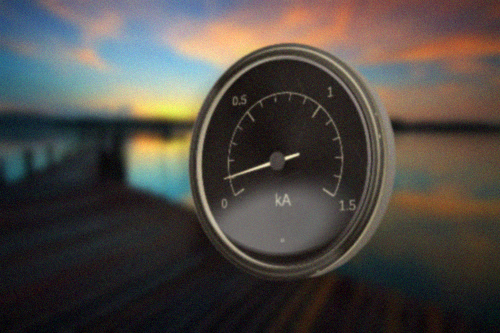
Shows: 0.1 kA
